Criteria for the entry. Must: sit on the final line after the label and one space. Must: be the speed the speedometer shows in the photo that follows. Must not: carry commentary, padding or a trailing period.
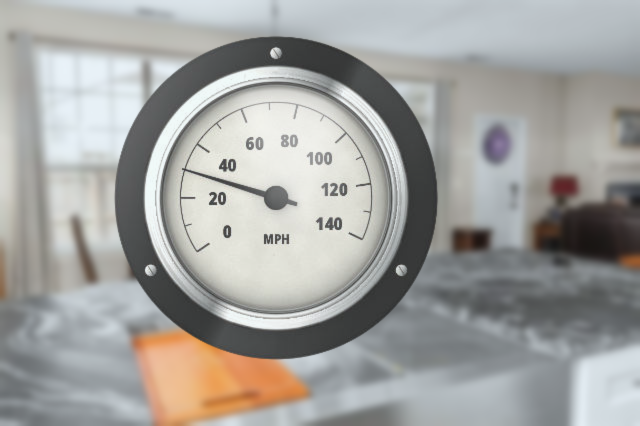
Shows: 30 mph
